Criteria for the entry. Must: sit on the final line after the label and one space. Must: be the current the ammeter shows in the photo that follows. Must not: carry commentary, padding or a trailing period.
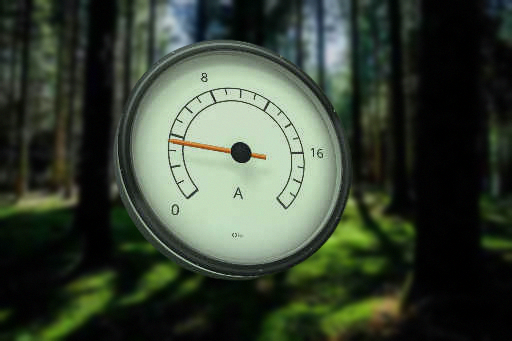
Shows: 3.5 A
